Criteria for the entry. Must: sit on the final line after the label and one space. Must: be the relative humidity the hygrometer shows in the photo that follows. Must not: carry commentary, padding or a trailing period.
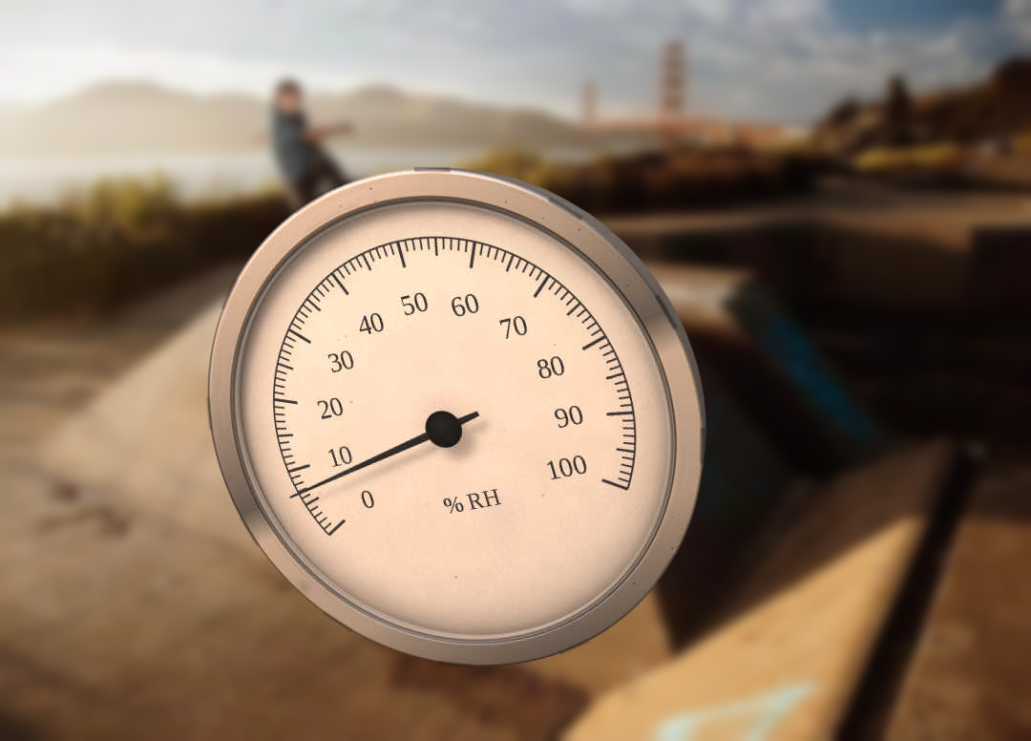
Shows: 7 %
